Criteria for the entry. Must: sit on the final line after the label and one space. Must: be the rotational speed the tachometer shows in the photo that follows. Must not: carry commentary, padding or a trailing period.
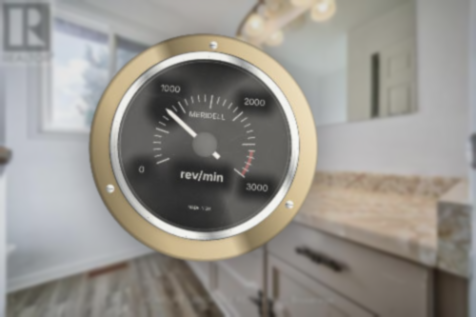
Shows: 800 rpm
